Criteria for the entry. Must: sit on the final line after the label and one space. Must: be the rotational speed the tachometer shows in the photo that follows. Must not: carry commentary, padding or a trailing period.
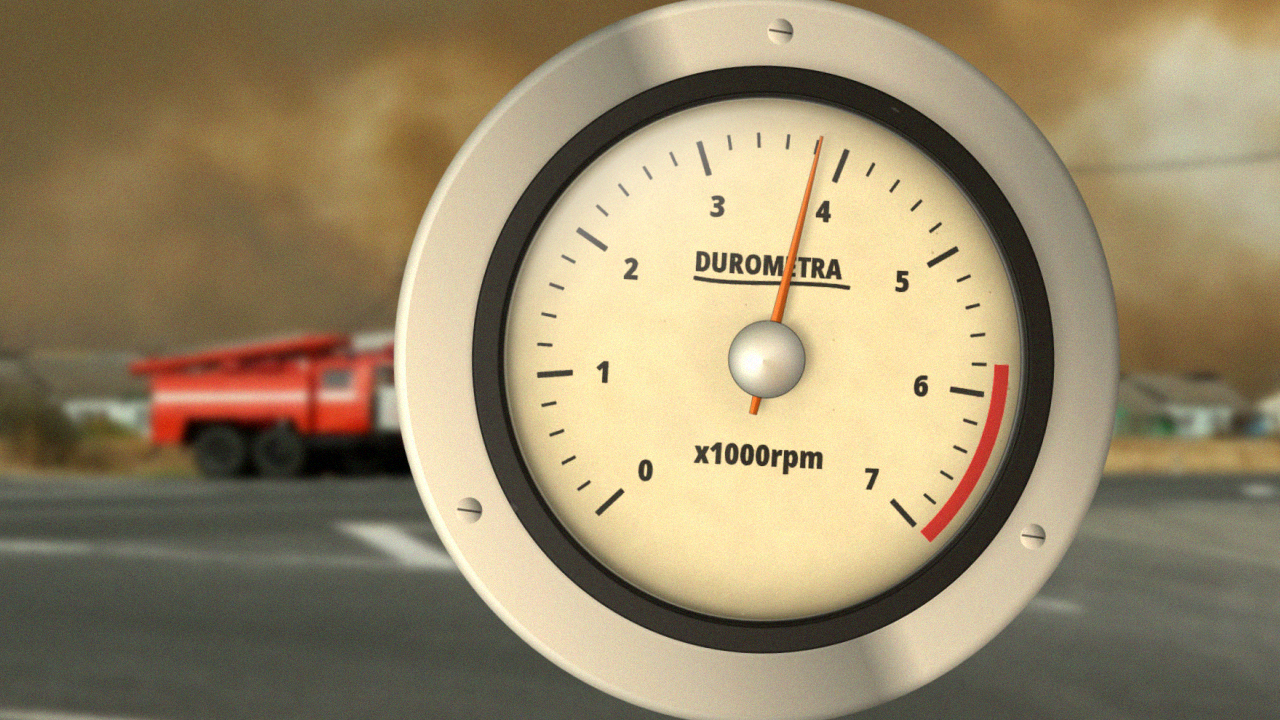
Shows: 3800 rpm
